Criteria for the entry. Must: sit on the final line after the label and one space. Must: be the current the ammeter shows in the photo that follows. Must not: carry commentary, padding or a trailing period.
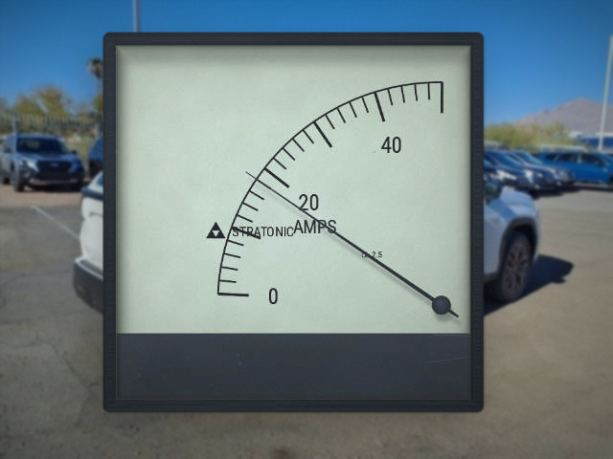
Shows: 18 A
